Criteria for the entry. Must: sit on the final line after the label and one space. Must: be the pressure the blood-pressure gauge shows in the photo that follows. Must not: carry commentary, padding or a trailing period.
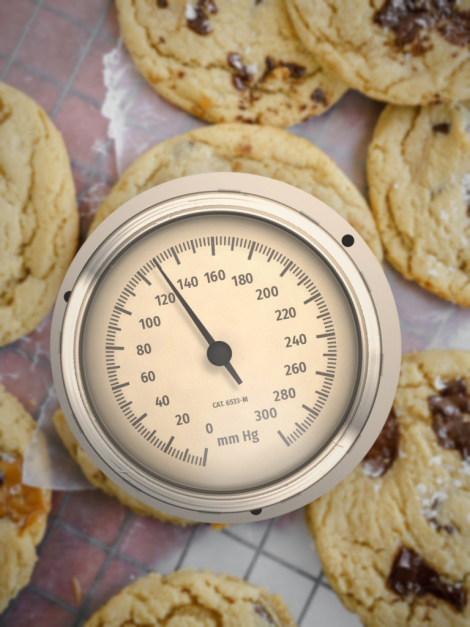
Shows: 130 mmHg
